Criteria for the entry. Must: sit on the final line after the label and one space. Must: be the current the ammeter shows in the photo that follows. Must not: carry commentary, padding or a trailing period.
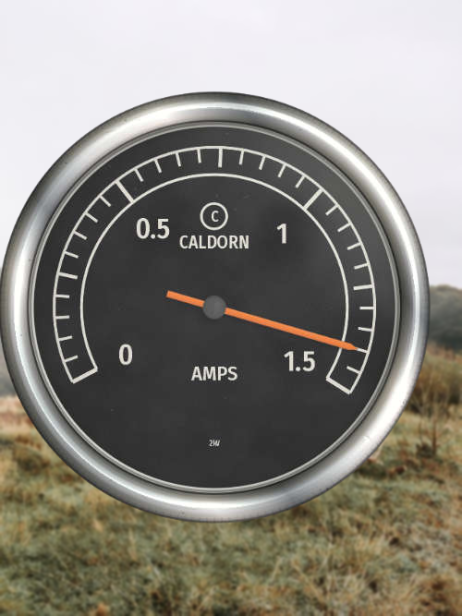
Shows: 1.4 A
